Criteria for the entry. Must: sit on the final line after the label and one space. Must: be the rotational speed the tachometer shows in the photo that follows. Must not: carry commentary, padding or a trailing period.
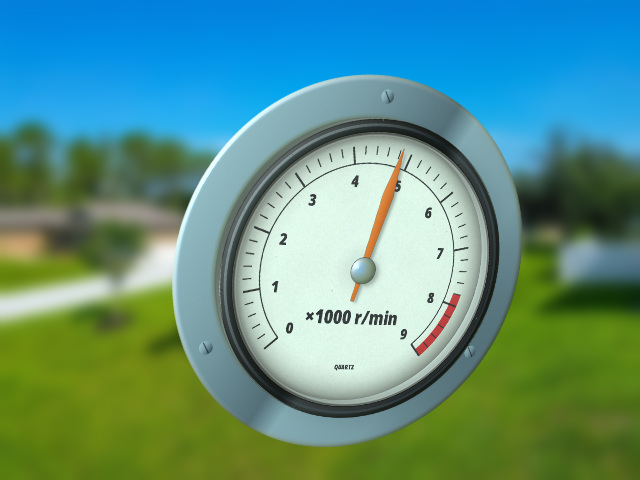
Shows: 4800 rpm
